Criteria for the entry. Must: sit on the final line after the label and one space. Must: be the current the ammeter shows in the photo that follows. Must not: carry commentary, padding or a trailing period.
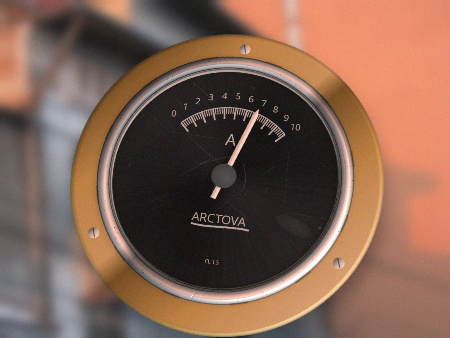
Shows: 7 A
